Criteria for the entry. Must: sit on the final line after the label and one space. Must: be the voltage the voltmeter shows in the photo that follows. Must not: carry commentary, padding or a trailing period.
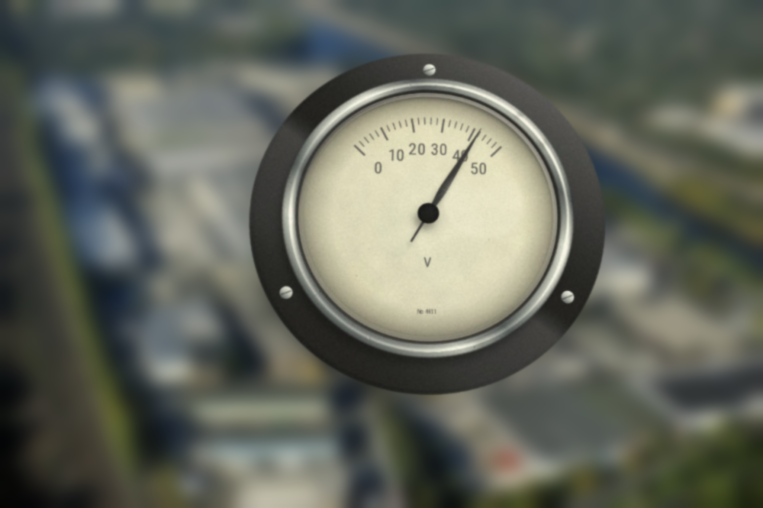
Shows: 42 V
